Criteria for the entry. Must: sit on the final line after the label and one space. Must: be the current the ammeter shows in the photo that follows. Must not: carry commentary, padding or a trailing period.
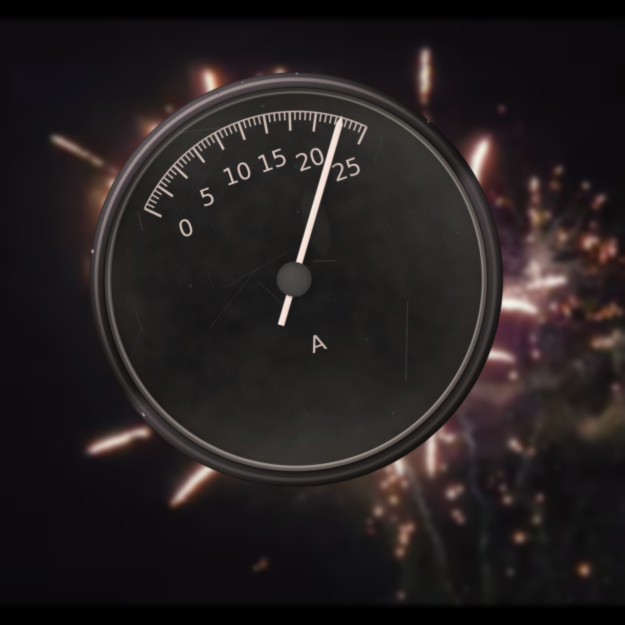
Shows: 22.5 A
